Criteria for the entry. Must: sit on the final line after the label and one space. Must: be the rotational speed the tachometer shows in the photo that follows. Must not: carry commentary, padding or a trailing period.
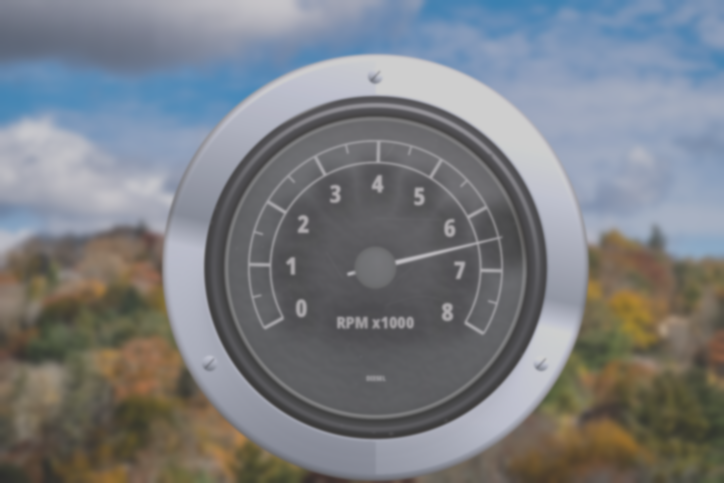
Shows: 6500 rpm
